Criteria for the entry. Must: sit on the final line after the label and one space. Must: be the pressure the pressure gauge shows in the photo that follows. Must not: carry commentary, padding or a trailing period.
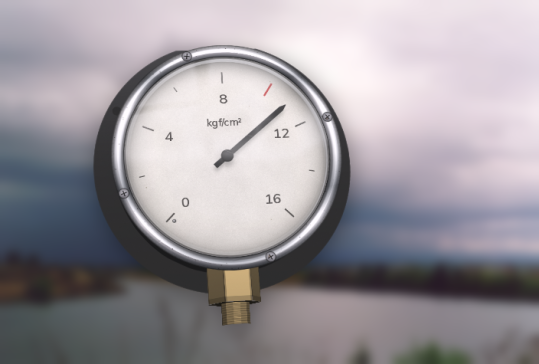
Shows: 11 kg/cm²
